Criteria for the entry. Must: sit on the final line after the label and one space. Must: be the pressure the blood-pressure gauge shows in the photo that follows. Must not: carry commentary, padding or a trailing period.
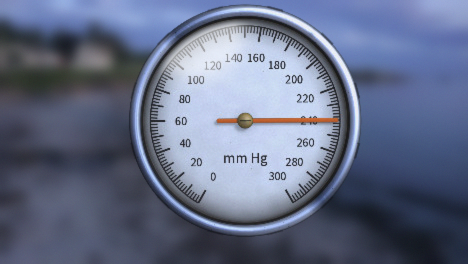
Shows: 240 mmHg
